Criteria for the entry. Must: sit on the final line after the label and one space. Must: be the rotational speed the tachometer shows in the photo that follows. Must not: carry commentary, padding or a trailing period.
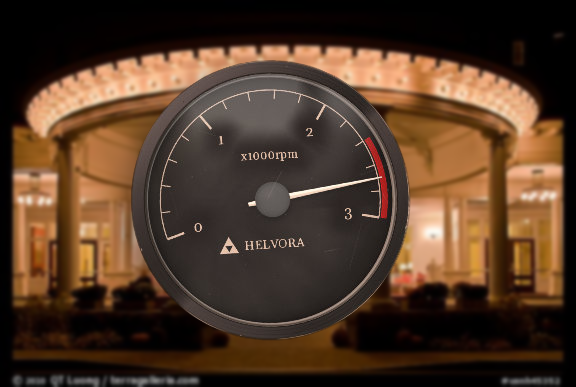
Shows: 2700 rpm
